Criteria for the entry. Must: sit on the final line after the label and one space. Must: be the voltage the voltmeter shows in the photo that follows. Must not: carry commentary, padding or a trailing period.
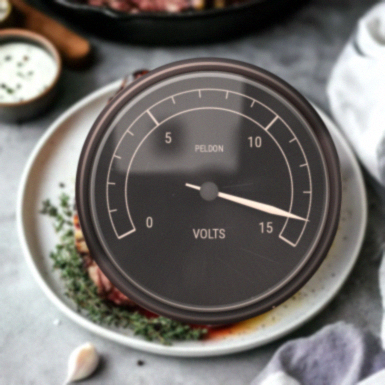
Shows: 14 V
